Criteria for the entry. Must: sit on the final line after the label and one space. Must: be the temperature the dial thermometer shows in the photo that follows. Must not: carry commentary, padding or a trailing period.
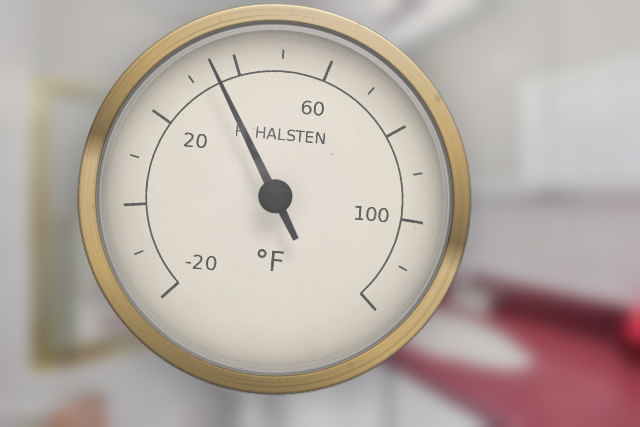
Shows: 35 °F
